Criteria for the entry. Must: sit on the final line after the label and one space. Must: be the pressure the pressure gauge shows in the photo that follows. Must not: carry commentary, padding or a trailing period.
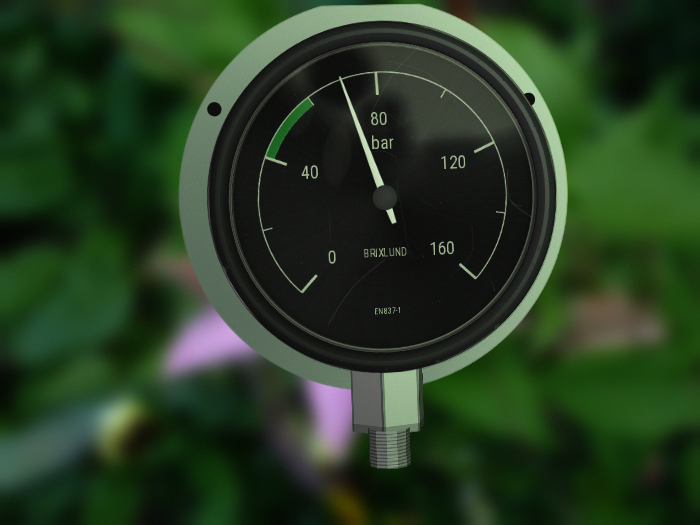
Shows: 70 bar
